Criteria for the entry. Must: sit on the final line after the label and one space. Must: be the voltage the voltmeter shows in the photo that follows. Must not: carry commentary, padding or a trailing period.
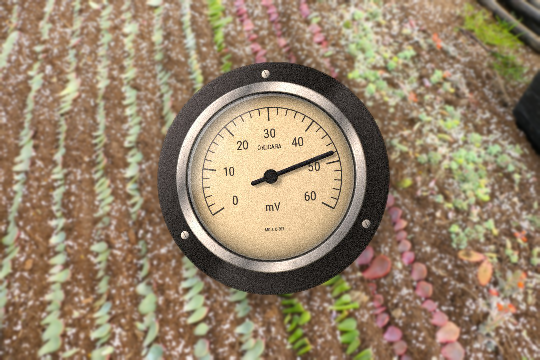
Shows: 48 mV
